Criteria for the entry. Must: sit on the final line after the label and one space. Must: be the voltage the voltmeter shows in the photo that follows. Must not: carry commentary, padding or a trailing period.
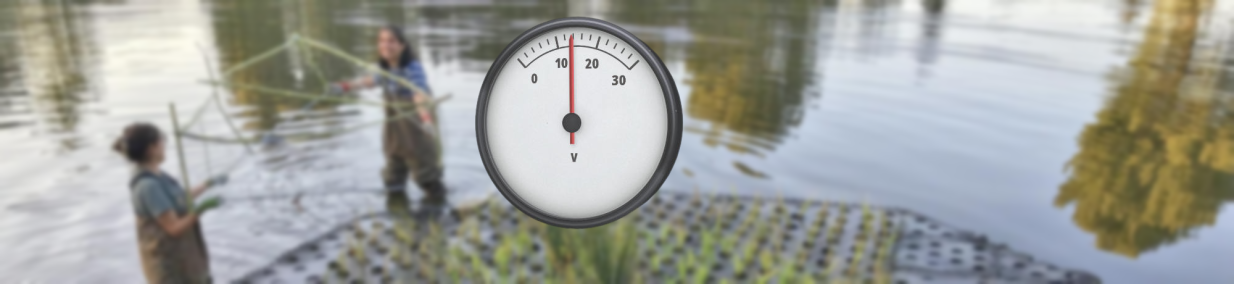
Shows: 14 V
